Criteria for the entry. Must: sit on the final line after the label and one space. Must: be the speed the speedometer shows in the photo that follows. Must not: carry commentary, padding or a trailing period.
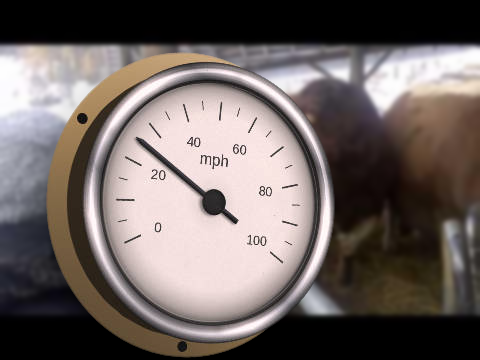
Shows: 25 mph
